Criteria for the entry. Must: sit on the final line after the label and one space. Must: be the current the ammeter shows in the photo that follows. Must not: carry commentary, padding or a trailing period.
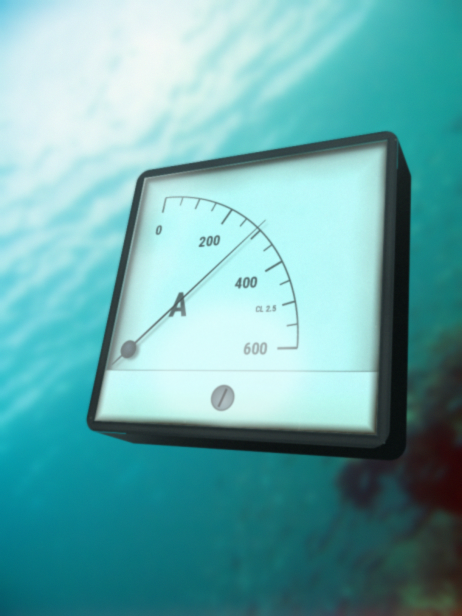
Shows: 300 A
